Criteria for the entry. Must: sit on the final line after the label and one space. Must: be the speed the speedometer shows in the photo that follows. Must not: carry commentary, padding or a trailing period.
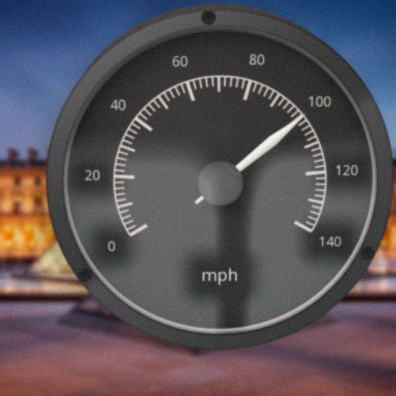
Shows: 100 mph
